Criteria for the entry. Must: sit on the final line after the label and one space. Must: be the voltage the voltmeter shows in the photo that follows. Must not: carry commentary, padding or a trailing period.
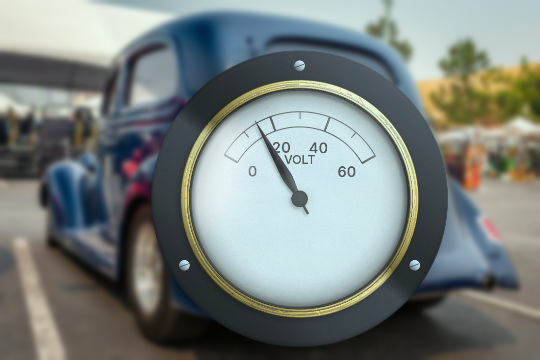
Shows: 15 V
